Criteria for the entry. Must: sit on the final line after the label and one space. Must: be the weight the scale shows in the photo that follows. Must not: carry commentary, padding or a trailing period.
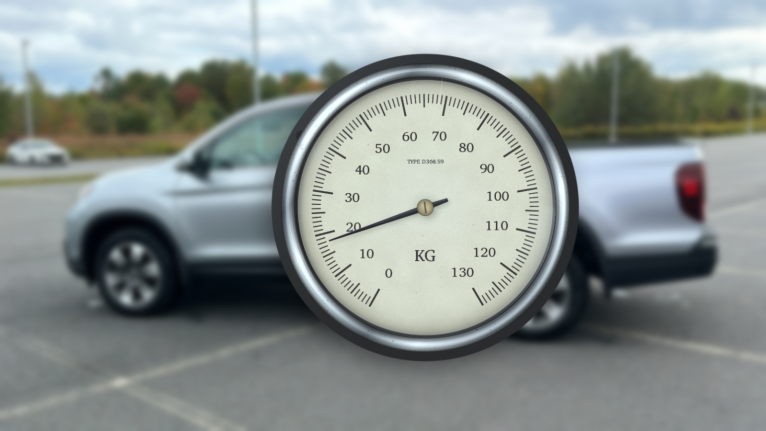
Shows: 18 kg
